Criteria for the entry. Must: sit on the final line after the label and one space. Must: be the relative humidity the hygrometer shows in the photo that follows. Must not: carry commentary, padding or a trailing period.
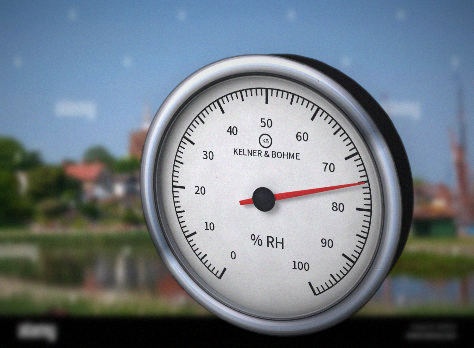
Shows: 75 %
